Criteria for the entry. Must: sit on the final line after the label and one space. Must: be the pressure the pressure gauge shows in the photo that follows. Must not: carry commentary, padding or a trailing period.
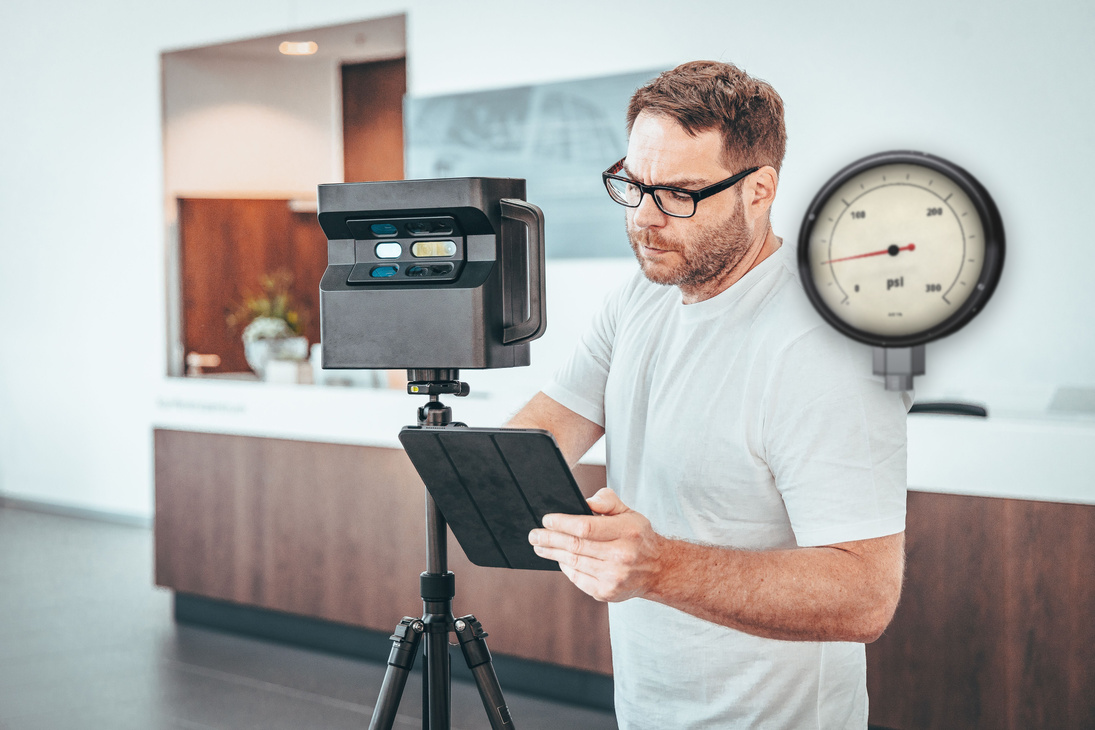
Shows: 40 psi
